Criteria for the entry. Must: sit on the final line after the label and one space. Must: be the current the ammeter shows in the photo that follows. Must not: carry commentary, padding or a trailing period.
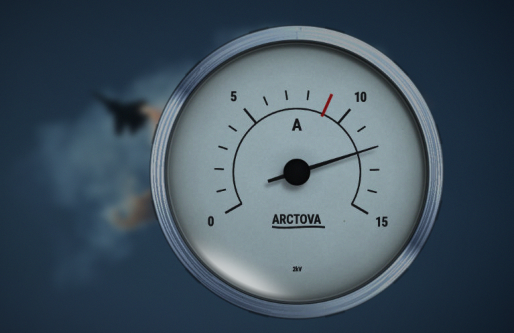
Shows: 12 A
